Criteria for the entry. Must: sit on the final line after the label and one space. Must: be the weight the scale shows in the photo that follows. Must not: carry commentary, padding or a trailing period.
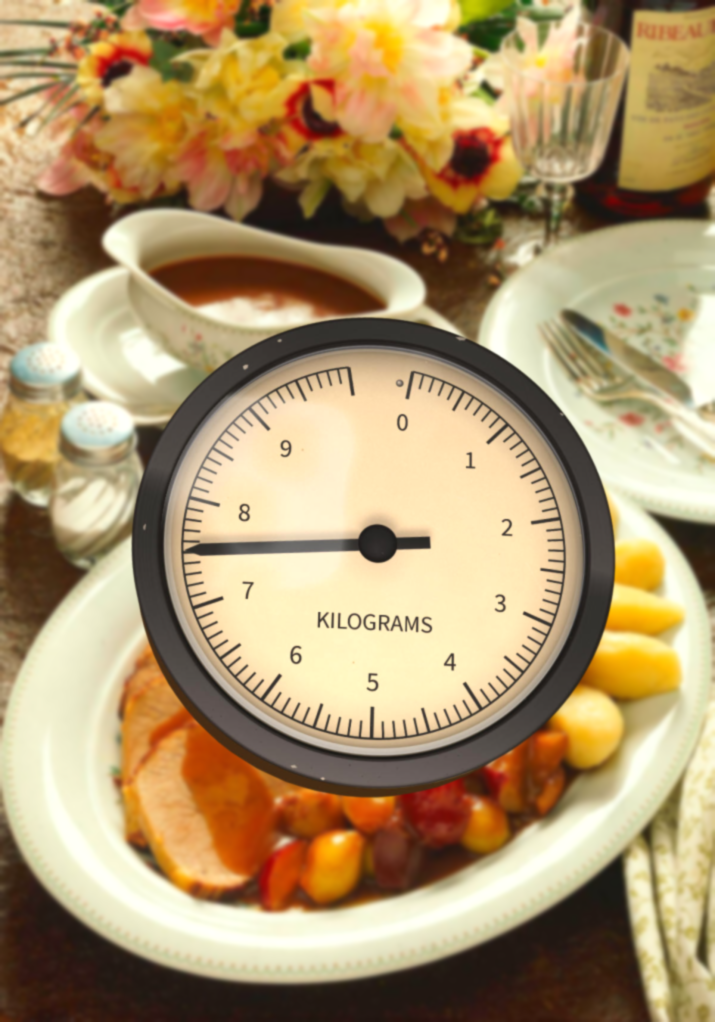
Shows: 7.5 kg
